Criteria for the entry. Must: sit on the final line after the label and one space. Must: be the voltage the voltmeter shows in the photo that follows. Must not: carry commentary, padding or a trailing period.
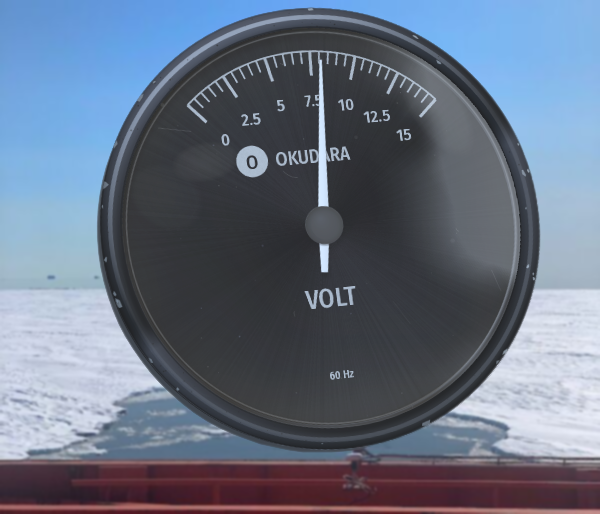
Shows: 8 V
